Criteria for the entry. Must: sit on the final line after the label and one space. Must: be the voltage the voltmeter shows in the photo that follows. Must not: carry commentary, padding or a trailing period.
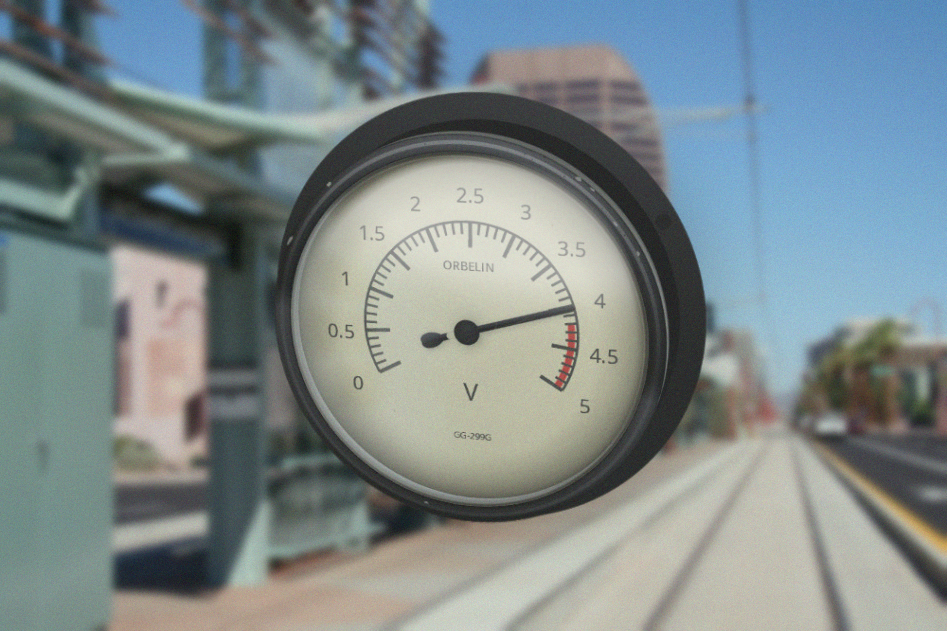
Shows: 4 V
